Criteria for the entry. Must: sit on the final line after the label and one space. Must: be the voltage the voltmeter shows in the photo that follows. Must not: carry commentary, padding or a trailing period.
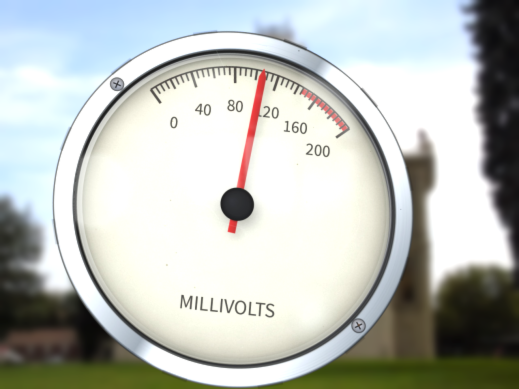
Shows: 105 mV
